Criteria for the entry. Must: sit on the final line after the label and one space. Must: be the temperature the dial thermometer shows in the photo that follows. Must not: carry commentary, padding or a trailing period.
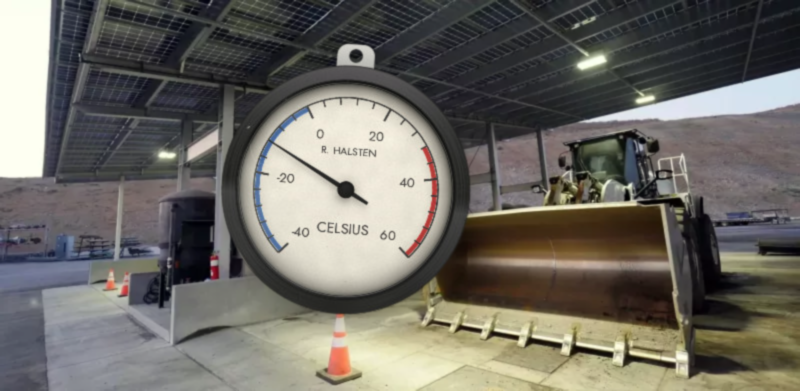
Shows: -12 °C
